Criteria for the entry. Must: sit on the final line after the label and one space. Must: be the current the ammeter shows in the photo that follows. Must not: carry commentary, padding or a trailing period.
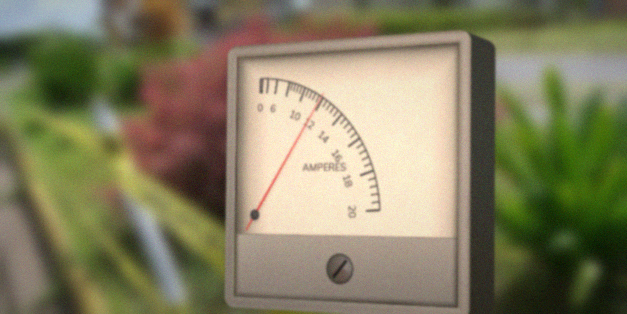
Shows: 12 A
